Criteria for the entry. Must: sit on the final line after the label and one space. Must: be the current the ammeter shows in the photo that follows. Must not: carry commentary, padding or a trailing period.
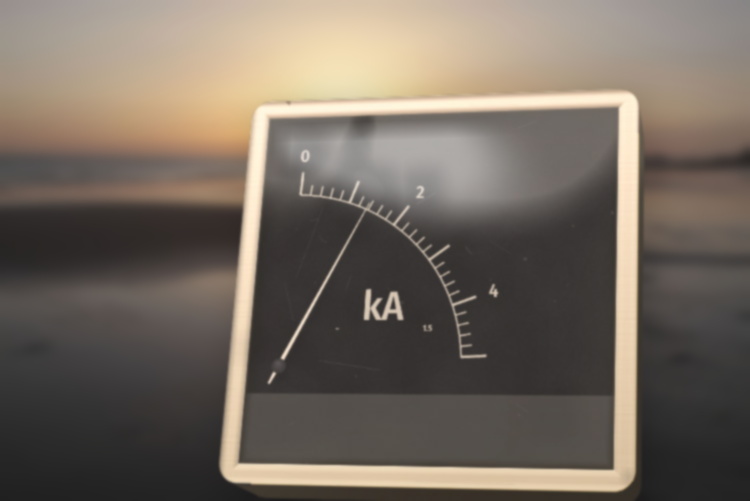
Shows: 1.4 kA
